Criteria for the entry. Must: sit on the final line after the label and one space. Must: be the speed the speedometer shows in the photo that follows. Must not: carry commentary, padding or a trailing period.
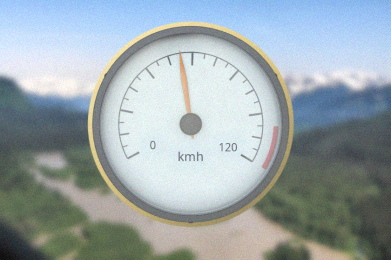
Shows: 55 km/h
